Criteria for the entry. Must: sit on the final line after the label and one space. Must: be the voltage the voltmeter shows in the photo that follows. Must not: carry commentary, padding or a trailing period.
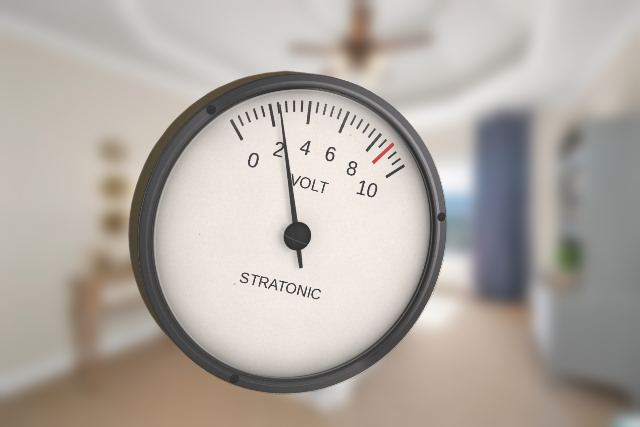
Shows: 2.4 V
